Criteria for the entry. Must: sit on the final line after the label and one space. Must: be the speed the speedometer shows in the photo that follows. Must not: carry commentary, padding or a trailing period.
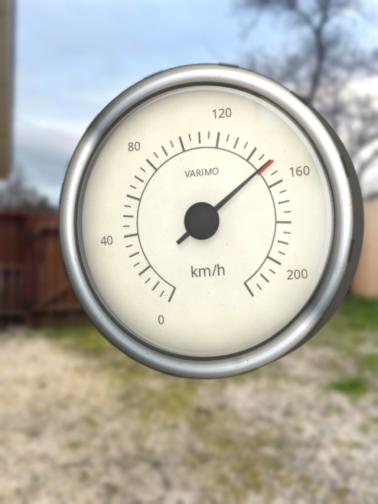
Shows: 150 km/h
